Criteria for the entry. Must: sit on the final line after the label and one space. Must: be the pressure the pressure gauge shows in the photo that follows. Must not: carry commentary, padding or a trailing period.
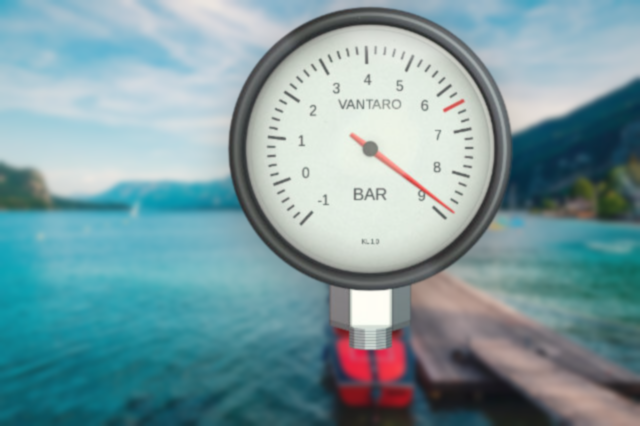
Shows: 8.8 bar
